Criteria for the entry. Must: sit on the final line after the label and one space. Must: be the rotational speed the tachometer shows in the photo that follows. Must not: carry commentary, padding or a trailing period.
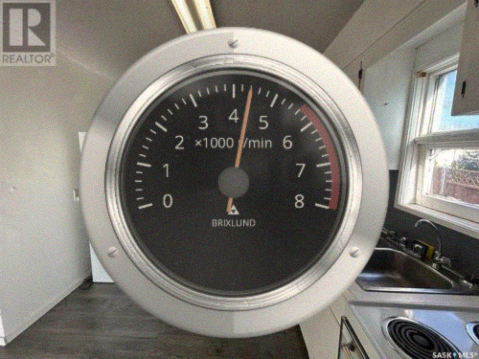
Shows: 4400 rpm
